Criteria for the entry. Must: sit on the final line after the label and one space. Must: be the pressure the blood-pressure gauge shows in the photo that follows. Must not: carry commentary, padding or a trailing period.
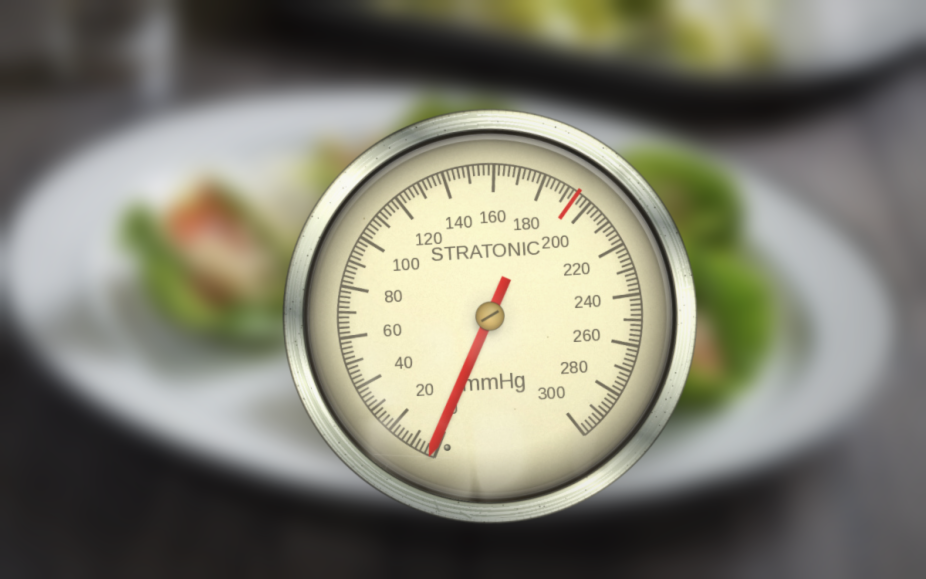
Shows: 2 mmHg
